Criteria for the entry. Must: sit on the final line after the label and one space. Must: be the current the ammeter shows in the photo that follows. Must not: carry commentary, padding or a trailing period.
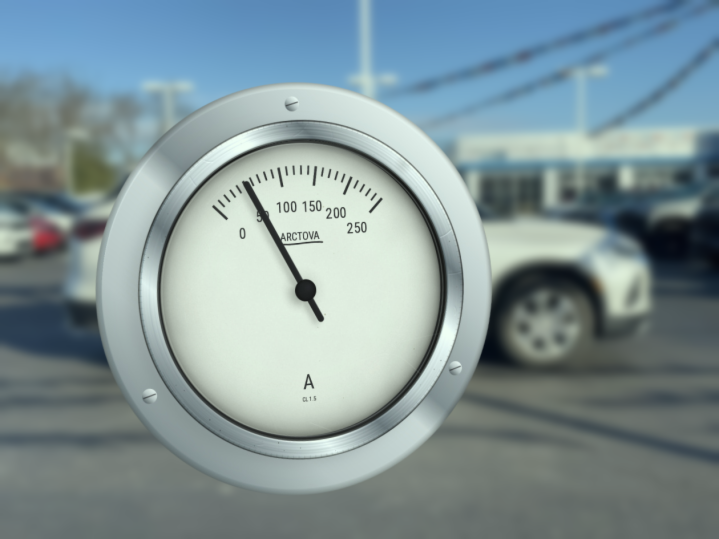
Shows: 50 A
